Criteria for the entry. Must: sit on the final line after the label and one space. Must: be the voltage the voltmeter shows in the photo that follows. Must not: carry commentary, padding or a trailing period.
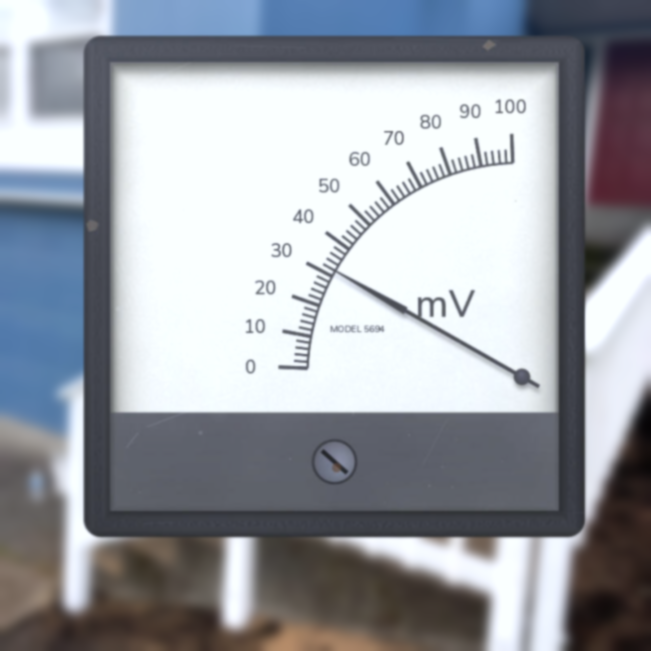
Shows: 32 mV
